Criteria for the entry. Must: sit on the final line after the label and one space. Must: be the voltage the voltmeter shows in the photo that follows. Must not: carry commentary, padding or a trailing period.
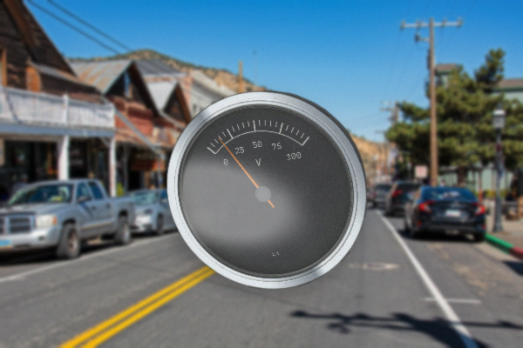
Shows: 15 V
